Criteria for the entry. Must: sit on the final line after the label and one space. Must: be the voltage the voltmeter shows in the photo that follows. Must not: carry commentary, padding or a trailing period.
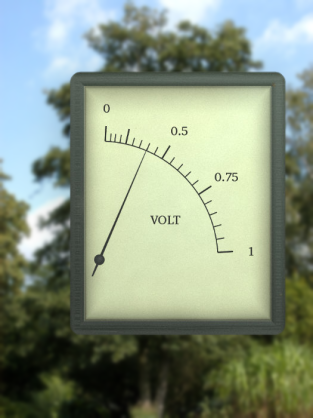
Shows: 0.4 V
